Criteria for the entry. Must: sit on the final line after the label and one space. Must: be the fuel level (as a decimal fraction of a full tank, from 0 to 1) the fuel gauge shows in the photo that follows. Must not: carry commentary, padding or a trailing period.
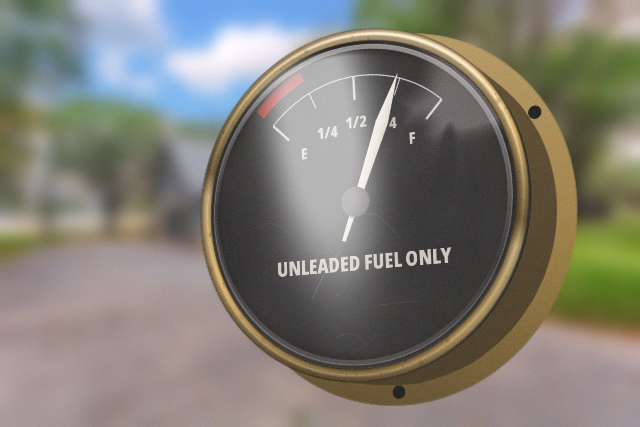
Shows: 0.75
